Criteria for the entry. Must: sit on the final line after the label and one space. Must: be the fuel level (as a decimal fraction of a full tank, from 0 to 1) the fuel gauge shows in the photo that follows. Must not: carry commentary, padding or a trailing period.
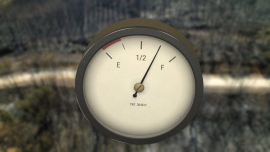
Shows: 0.75
